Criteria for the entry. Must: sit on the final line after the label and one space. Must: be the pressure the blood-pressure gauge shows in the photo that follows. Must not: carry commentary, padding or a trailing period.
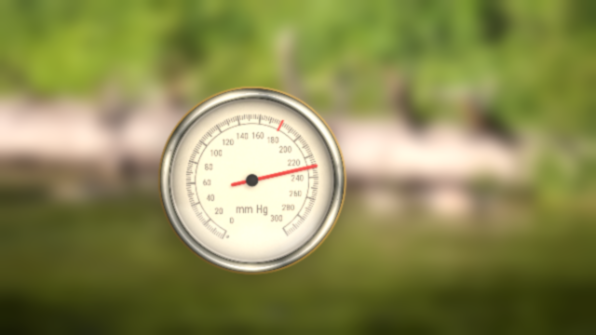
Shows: 230 mmHg
